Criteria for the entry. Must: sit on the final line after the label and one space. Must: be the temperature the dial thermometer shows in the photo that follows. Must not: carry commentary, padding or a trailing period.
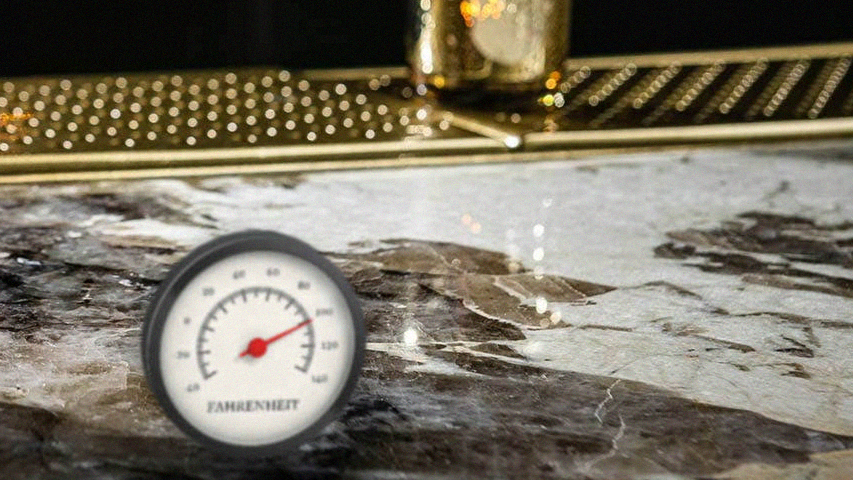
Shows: 100 °F
